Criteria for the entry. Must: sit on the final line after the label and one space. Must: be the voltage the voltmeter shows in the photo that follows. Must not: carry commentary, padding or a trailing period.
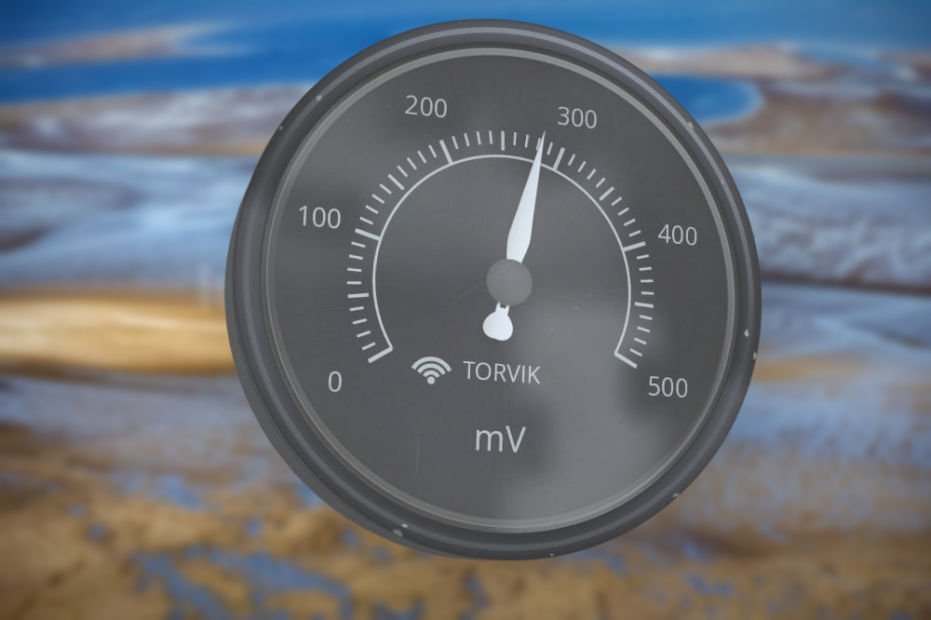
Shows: 280 mV
